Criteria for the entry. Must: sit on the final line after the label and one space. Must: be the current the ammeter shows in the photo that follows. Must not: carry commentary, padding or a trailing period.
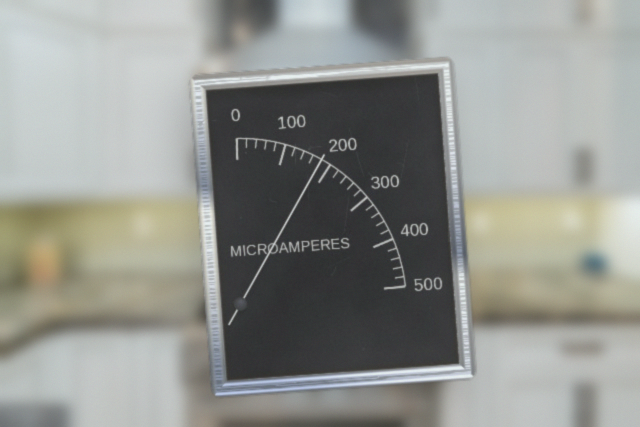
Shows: 180 µA
